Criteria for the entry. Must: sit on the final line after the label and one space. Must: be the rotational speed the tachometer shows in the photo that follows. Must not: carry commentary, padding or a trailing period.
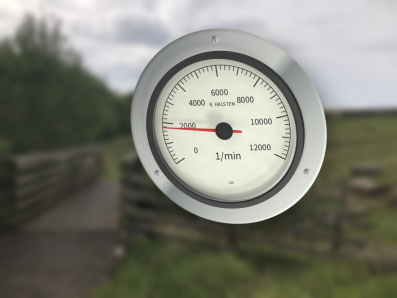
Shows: 1800 rpm
